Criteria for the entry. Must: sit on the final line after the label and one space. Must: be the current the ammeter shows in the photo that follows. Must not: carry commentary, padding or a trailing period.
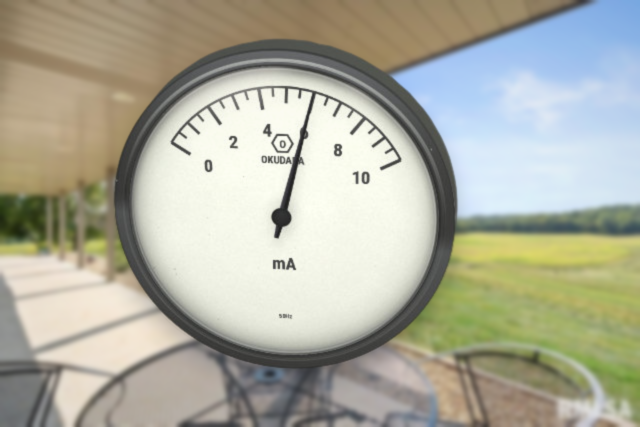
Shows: 6 mA
